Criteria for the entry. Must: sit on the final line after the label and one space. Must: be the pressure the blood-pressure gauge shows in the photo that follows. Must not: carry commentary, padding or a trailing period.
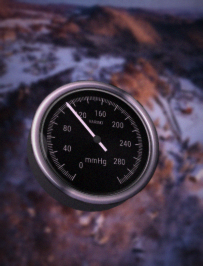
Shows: 110 mmHg
